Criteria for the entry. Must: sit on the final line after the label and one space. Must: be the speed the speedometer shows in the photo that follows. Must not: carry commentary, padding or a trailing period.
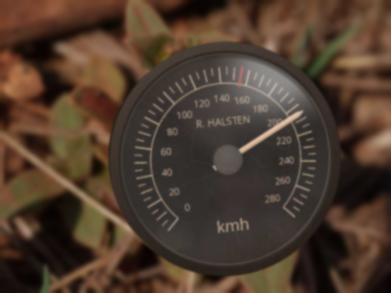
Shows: 205 km/h
